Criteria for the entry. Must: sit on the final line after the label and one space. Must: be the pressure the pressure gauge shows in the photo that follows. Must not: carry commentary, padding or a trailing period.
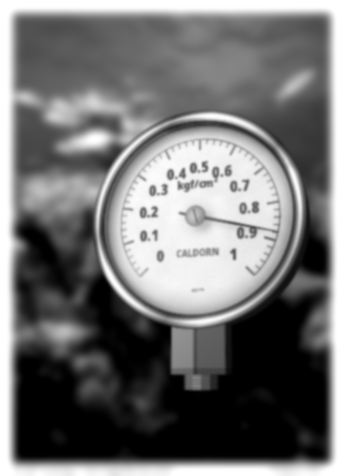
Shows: 0.88 kg/cm²
